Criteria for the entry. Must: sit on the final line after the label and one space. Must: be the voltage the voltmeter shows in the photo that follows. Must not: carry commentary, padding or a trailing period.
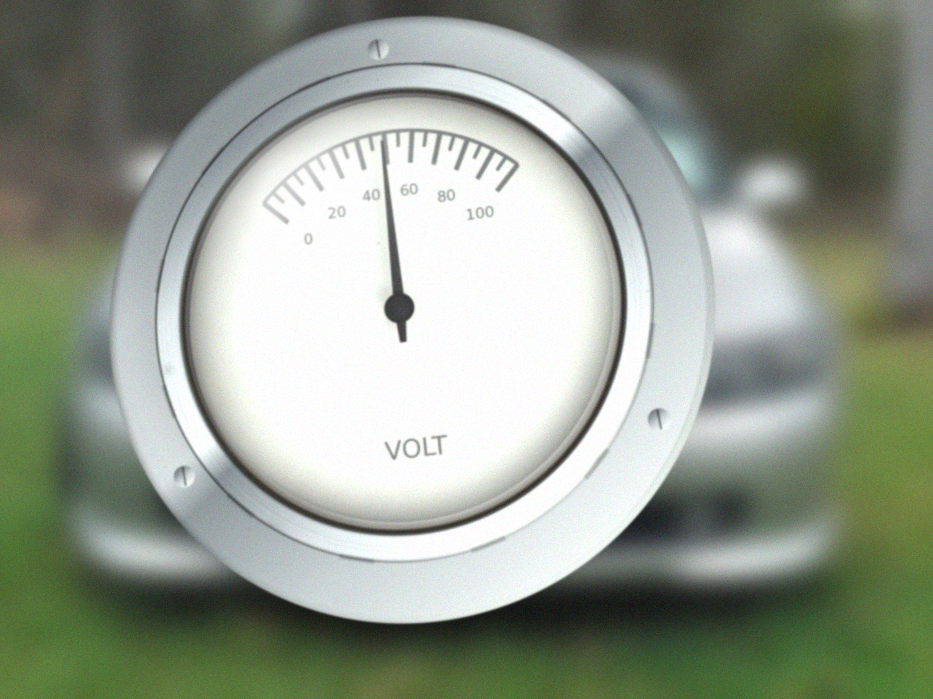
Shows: 50 V
